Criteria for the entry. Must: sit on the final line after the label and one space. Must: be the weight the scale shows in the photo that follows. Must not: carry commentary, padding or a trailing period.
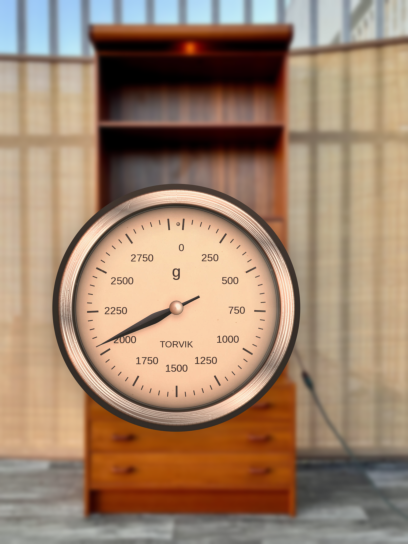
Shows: 2050 g
